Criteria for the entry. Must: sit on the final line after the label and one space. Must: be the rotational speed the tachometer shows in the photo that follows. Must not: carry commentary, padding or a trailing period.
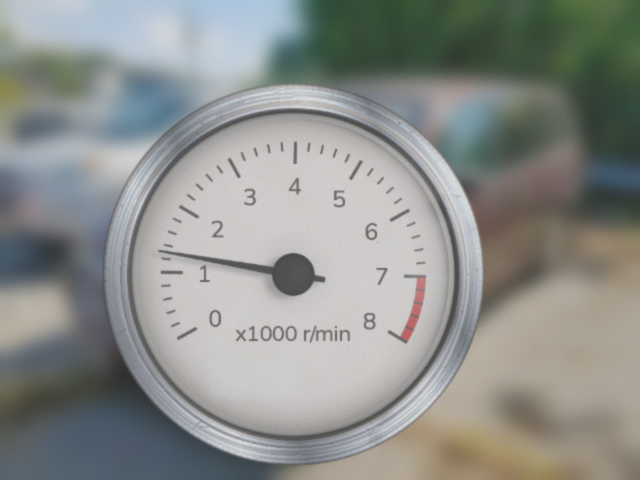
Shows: 1300 rpm
